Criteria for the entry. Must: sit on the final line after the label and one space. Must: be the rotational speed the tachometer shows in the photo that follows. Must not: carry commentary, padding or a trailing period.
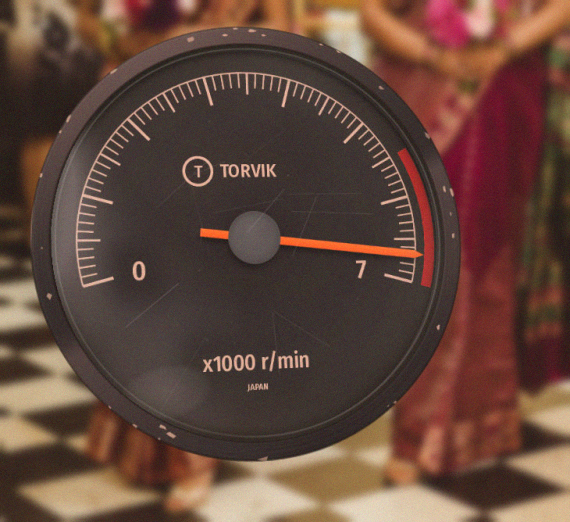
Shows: 6700 rpm
